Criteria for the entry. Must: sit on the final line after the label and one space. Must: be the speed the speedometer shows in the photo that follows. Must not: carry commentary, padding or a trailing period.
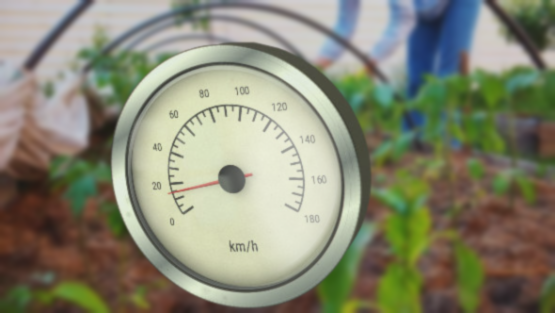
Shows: 15 km/h
